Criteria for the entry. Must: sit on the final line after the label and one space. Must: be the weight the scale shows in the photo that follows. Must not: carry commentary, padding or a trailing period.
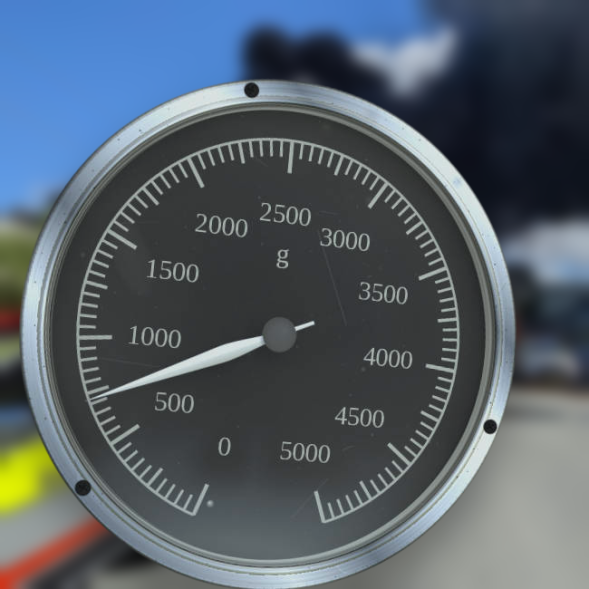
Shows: 725 g
